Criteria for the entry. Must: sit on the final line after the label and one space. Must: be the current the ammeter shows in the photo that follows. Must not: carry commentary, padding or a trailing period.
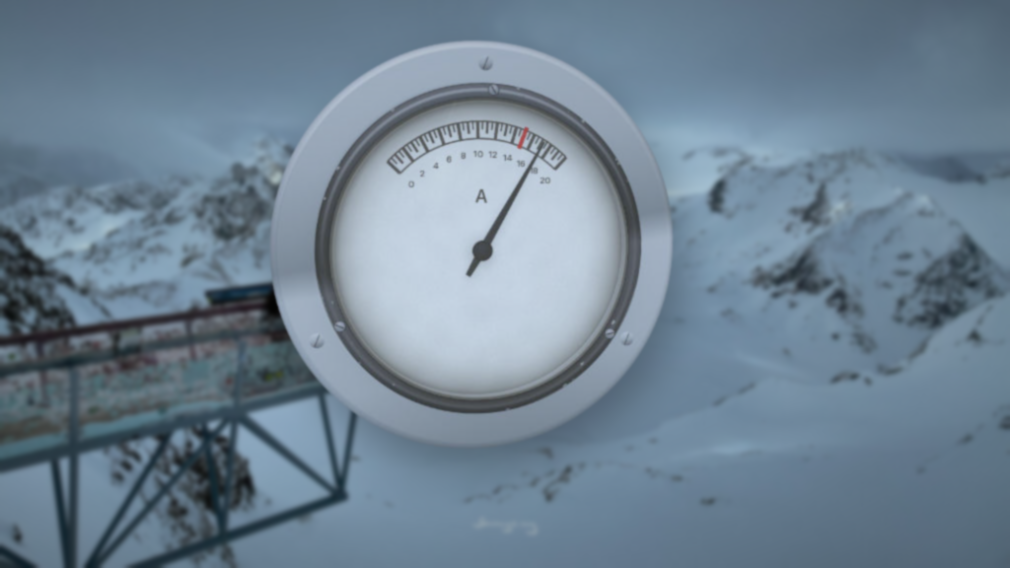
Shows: 17 A
